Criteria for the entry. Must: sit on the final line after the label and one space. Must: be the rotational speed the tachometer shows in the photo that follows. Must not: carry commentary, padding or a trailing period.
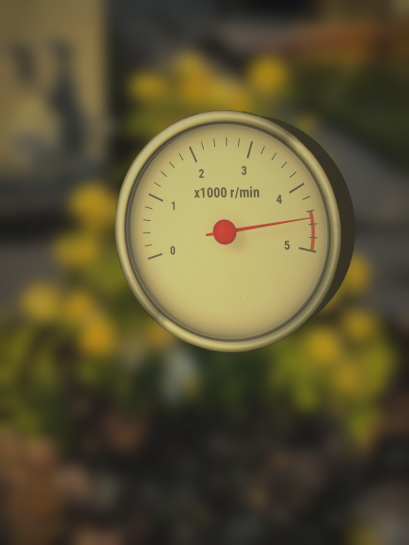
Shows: 4500 rpm
